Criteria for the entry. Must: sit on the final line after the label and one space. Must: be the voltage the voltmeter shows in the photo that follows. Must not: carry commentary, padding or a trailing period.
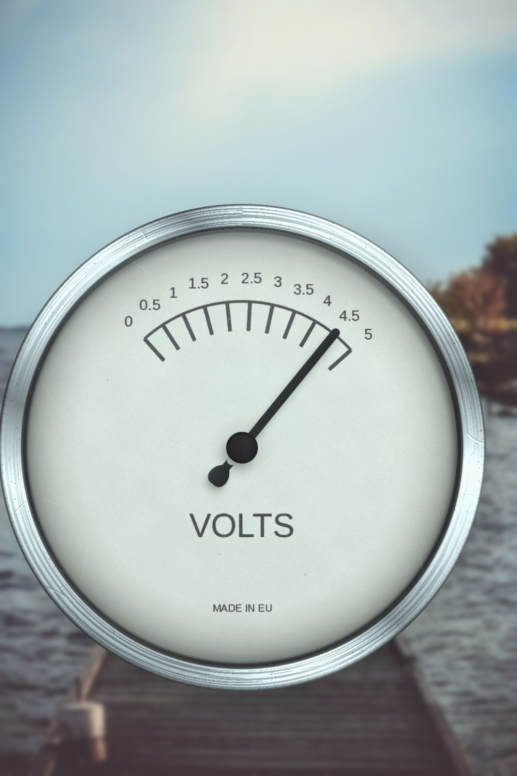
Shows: 4.5 V
